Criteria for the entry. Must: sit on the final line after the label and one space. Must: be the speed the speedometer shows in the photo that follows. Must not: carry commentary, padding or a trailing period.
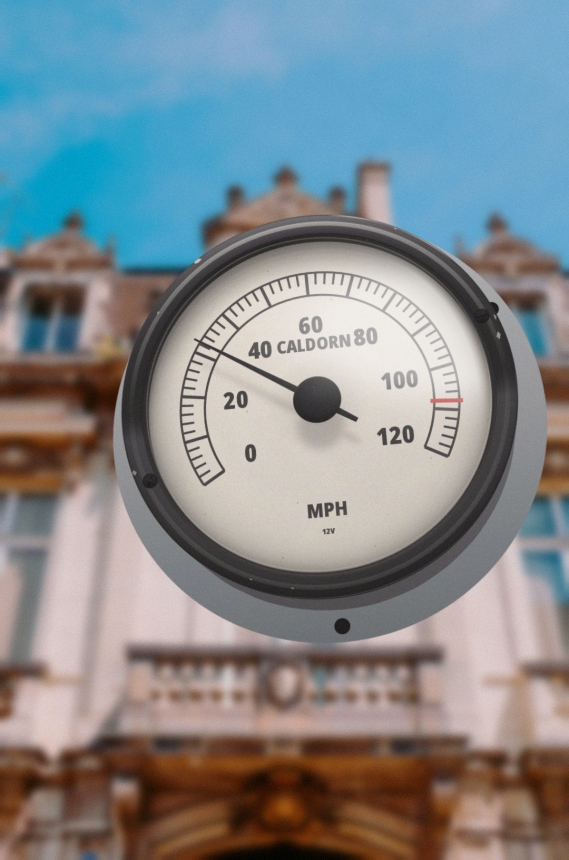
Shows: 32 mph
